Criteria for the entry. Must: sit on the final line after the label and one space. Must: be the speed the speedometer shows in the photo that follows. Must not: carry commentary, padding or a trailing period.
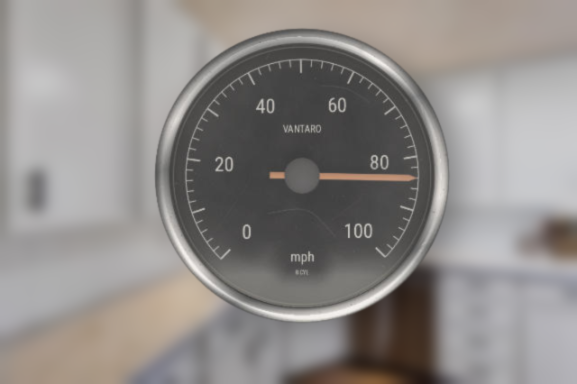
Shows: 84 mph
